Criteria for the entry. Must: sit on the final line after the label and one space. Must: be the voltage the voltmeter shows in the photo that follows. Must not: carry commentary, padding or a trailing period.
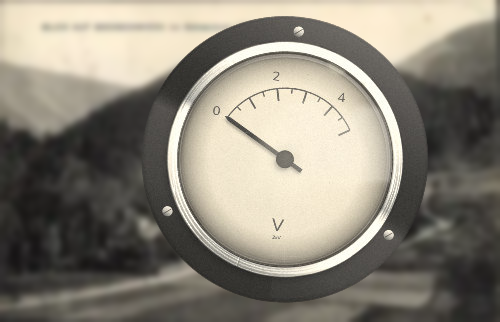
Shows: 0 V
